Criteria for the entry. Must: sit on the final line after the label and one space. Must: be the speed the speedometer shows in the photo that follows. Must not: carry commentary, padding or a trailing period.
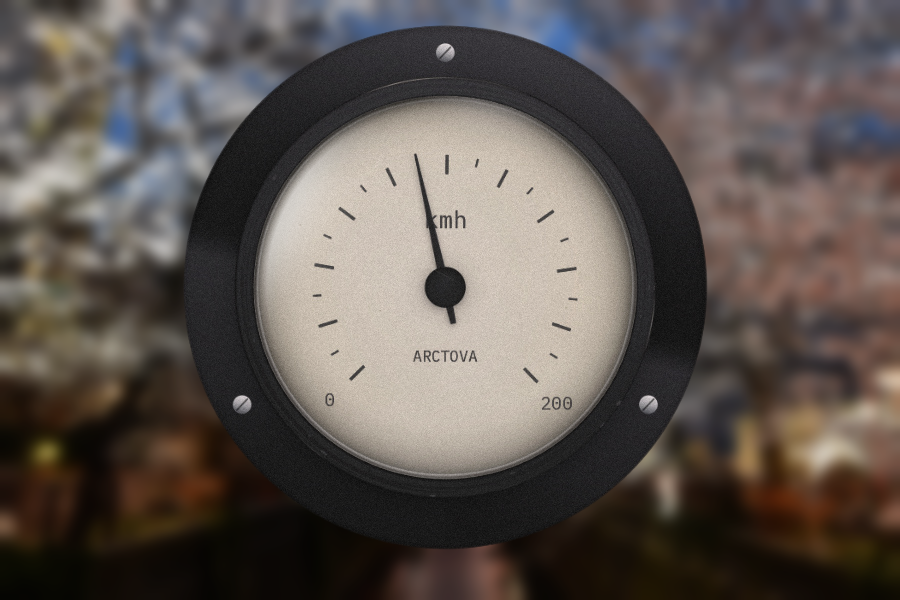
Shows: 90 km/h
